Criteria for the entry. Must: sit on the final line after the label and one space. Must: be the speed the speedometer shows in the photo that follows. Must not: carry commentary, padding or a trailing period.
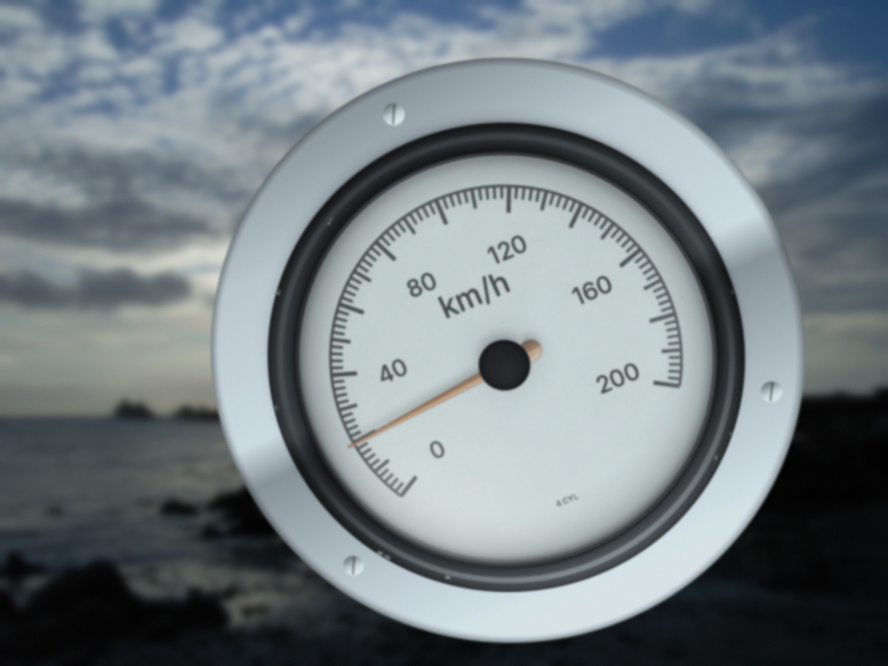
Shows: 20 km/h
